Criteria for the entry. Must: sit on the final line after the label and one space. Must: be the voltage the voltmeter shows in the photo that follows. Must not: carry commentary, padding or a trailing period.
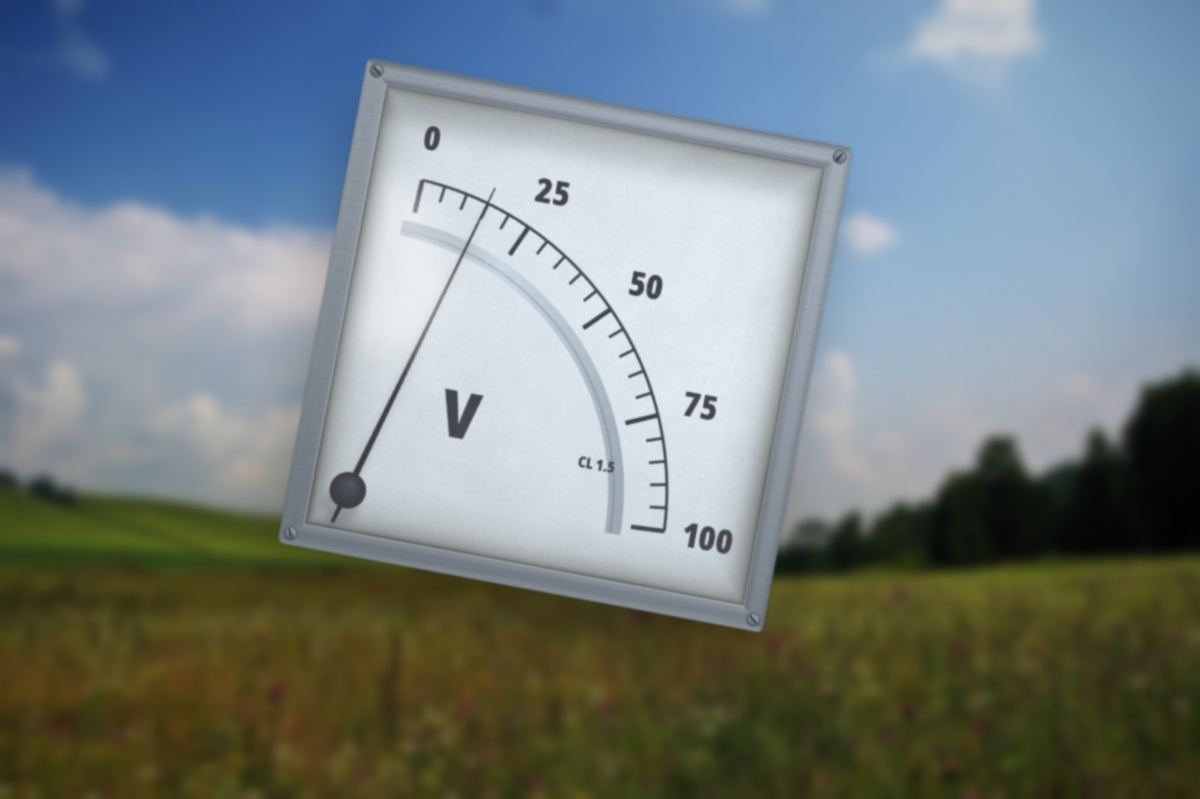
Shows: 15 V
